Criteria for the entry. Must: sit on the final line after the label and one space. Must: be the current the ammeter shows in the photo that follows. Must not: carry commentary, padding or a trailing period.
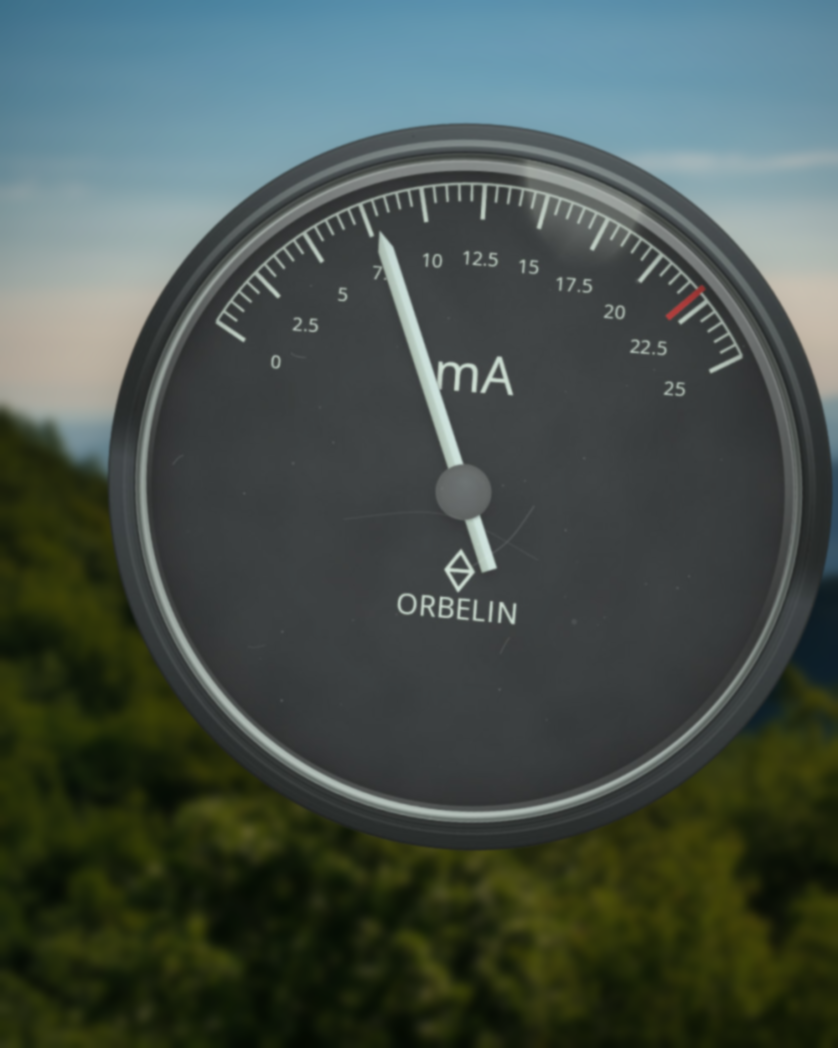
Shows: 8 mA
